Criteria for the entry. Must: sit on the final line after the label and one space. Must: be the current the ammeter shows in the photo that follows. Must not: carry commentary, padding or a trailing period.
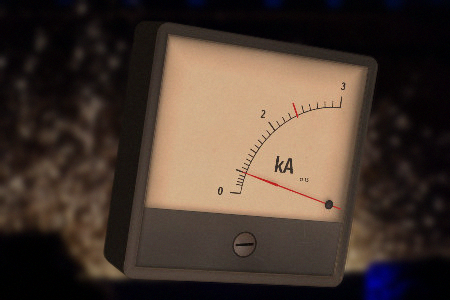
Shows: 1 kA
